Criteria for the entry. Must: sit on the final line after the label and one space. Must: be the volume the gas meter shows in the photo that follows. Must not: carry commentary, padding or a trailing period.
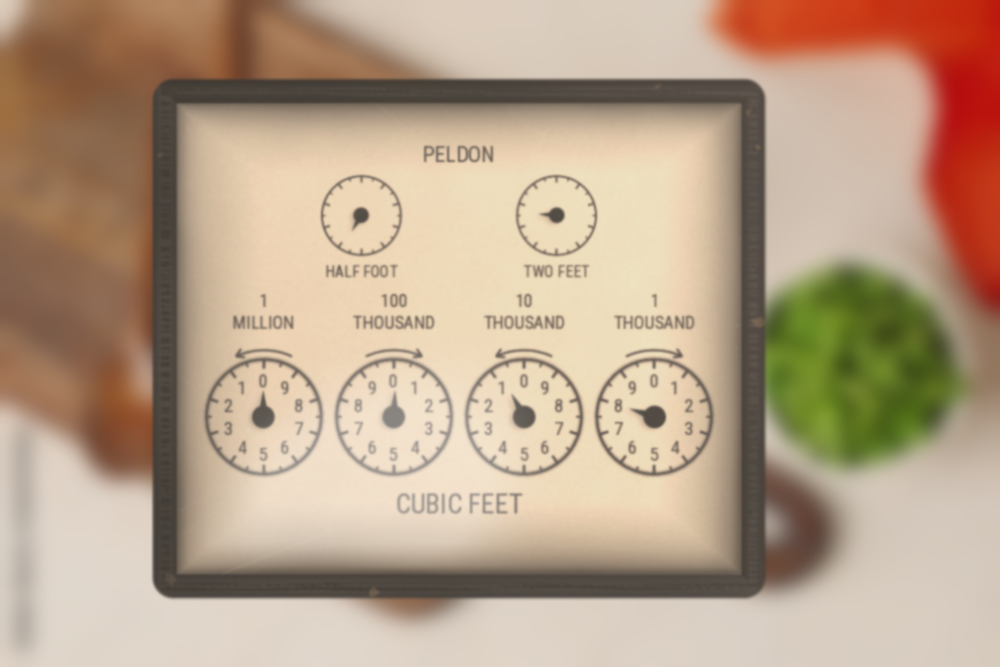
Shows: 800 ft³
